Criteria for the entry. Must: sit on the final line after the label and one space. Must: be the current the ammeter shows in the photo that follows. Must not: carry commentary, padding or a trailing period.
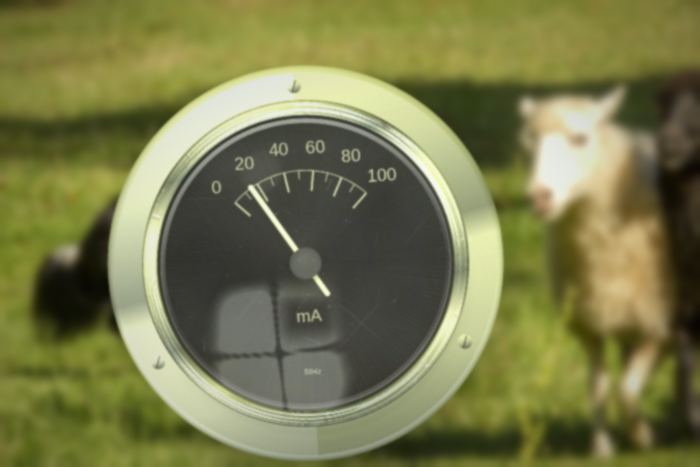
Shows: 15 mA
